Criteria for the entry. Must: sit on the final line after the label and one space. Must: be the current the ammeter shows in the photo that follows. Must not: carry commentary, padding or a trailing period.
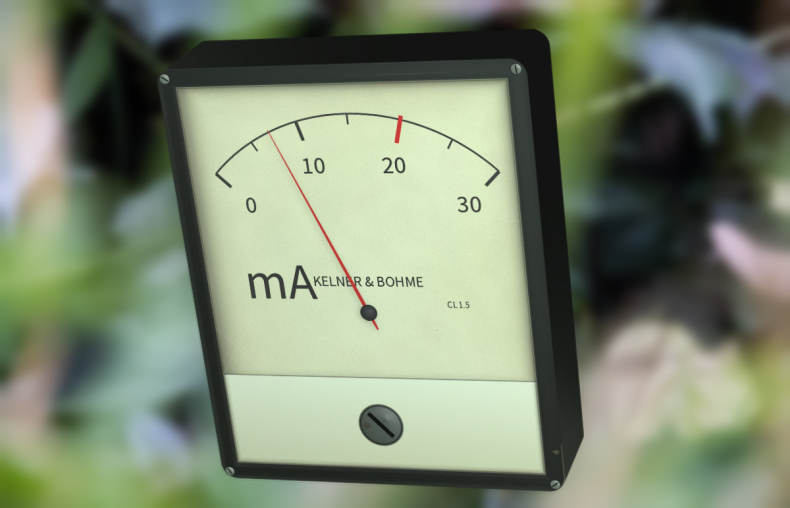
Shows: 7.5 mA
